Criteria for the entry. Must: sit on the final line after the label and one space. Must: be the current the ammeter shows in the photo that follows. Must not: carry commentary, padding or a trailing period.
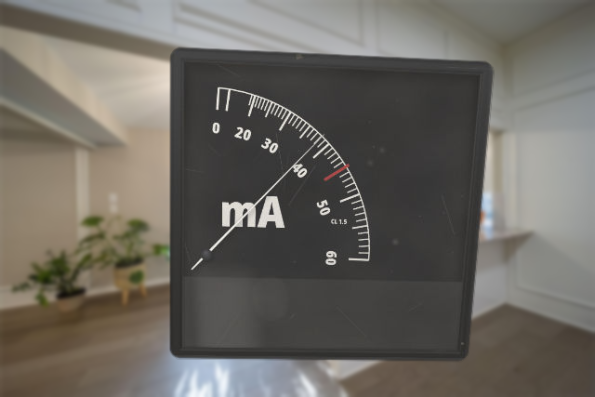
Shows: 38 mA
